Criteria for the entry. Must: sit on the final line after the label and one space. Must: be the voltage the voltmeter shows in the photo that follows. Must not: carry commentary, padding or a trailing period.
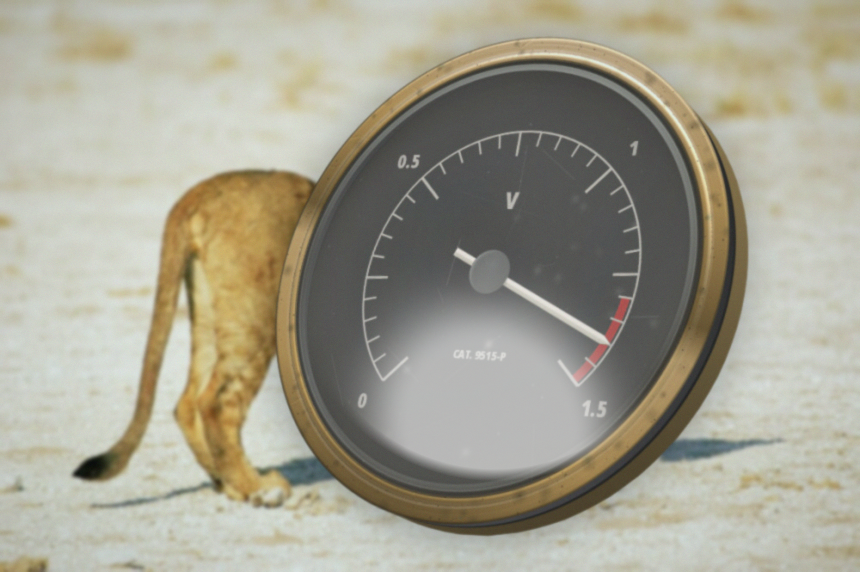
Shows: 1.4 V
